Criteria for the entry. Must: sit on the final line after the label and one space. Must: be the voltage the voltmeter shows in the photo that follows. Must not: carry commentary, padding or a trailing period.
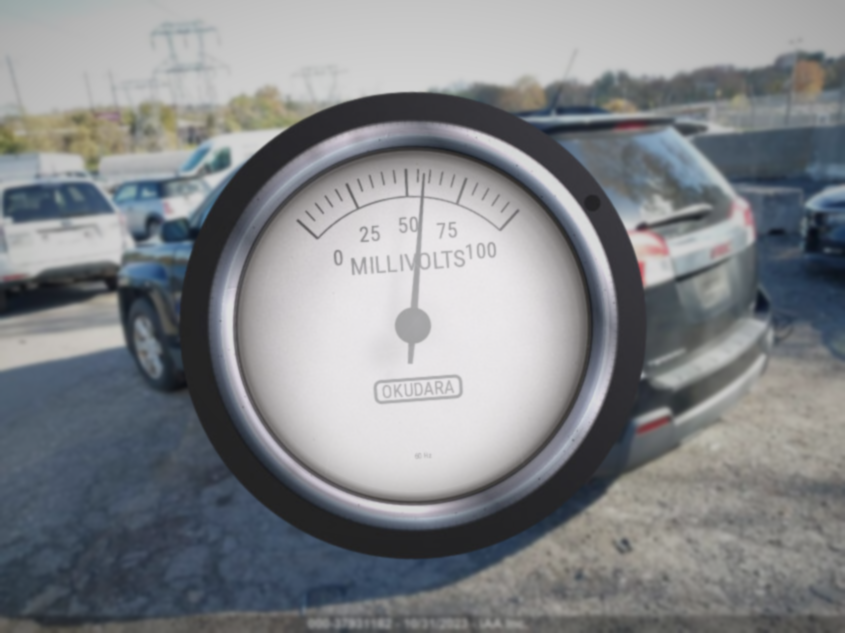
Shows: 57.5 mV
